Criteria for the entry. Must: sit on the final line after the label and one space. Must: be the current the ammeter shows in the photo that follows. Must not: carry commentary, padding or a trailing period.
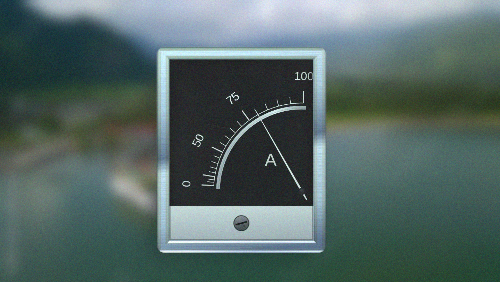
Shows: 80 A
